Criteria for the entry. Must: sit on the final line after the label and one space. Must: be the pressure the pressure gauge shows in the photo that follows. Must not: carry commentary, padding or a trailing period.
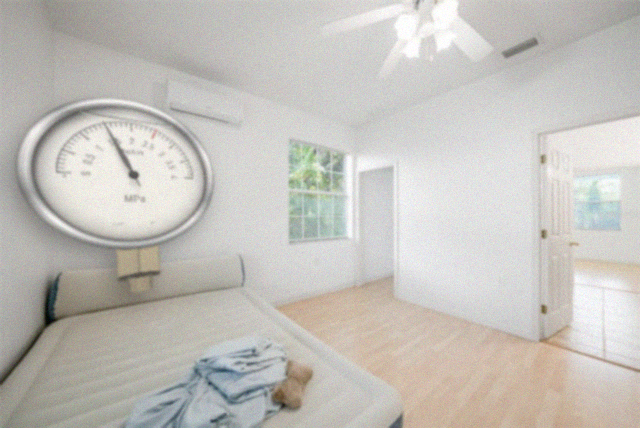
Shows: 1.5 MPa
